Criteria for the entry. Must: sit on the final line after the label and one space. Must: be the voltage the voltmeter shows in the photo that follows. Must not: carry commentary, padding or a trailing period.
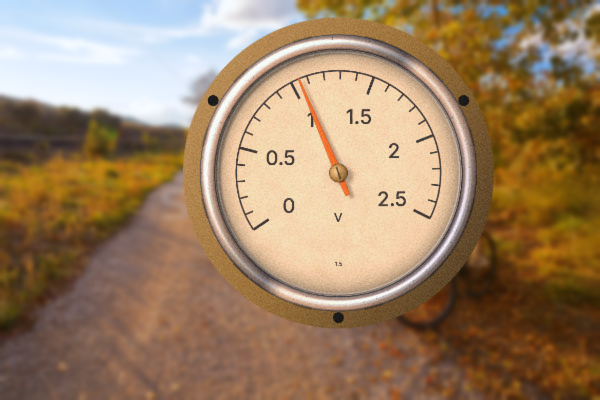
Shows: 1.05 V
